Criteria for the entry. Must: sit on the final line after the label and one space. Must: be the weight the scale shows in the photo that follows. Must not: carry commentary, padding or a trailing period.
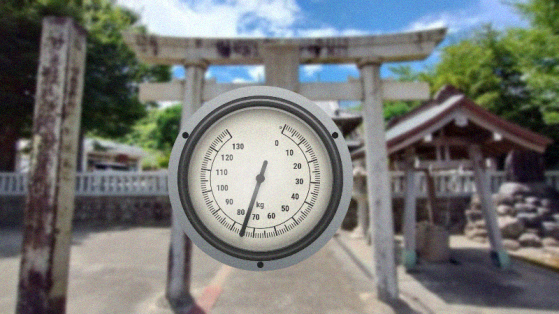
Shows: 75 kg
